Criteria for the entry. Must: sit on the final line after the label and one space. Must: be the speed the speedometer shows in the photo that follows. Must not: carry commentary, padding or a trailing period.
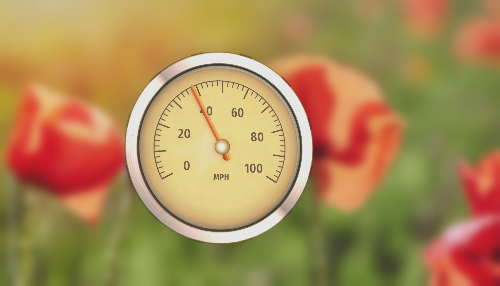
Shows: 38 mph
